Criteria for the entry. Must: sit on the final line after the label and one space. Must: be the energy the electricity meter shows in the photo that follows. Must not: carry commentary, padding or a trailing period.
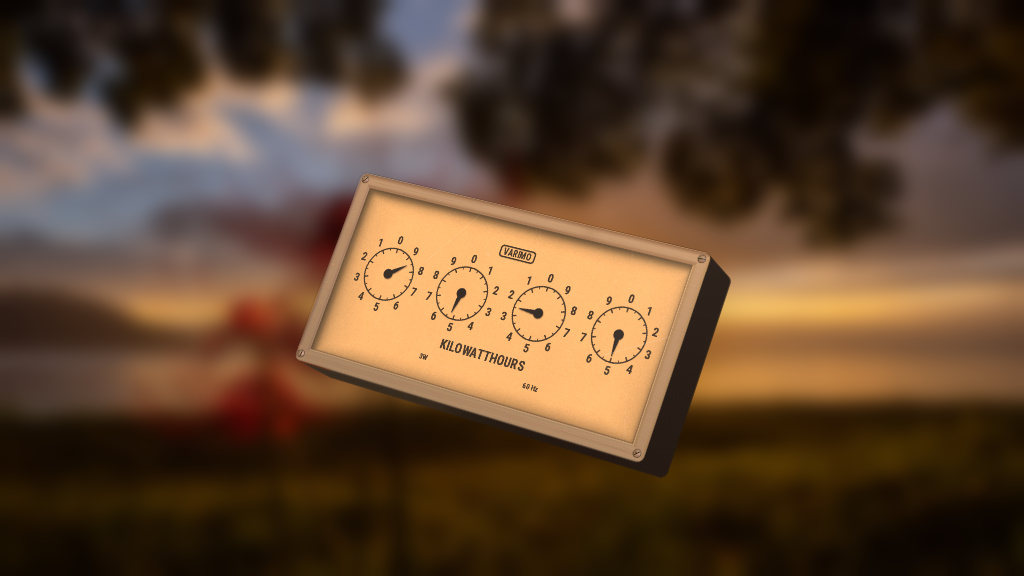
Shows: 8525 kWh
